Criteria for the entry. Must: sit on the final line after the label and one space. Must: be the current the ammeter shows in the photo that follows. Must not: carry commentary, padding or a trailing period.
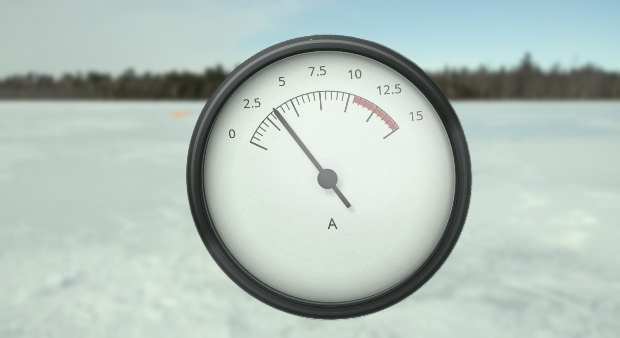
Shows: 3.5 A
